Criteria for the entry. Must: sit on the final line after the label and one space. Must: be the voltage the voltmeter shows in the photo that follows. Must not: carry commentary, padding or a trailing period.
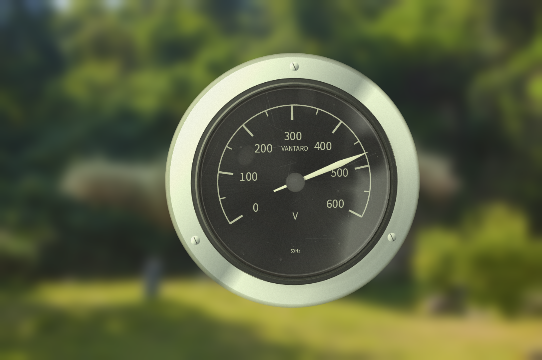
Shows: 475 V
